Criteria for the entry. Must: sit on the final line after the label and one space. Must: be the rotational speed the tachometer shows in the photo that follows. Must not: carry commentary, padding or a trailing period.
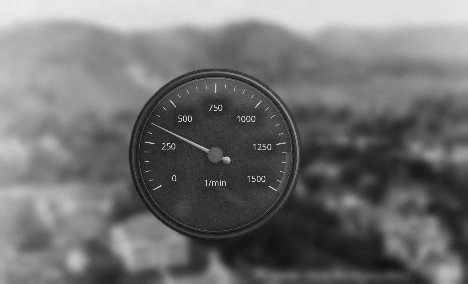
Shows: 350 rpm
